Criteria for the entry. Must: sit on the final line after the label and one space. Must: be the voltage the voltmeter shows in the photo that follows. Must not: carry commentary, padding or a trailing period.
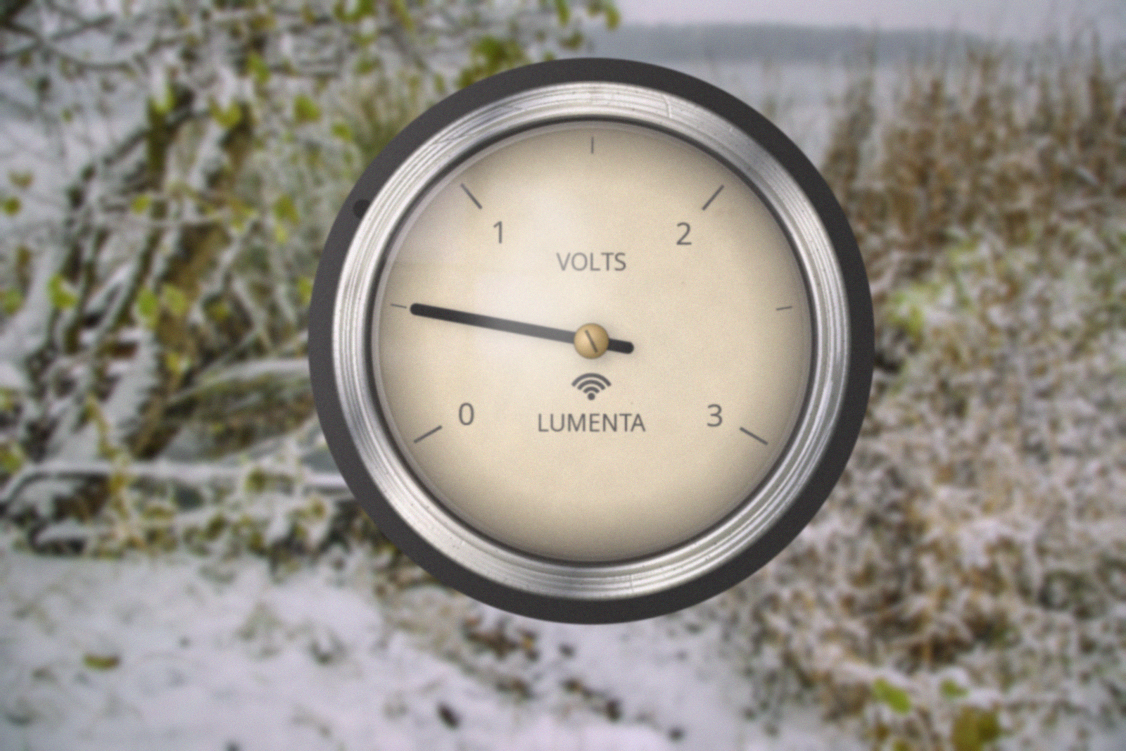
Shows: 0.5 V
